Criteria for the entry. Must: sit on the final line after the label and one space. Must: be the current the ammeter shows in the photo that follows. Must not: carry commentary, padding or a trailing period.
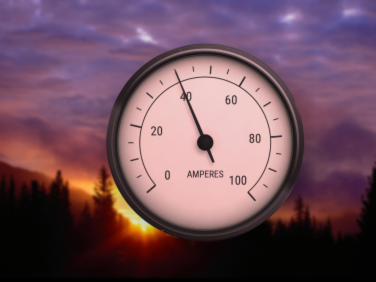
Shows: 40 A
